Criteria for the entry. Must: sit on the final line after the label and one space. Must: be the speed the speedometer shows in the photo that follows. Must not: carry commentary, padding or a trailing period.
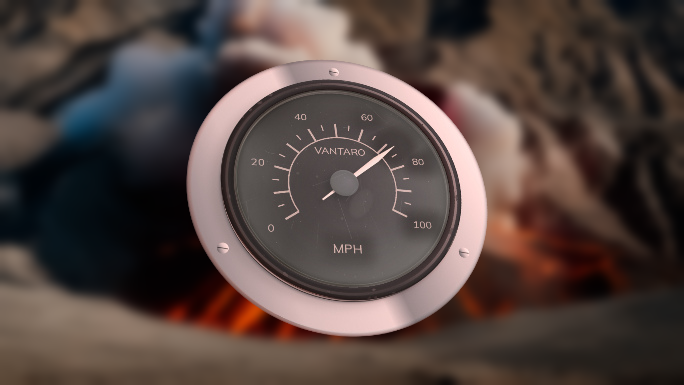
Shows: 72.5 mph
